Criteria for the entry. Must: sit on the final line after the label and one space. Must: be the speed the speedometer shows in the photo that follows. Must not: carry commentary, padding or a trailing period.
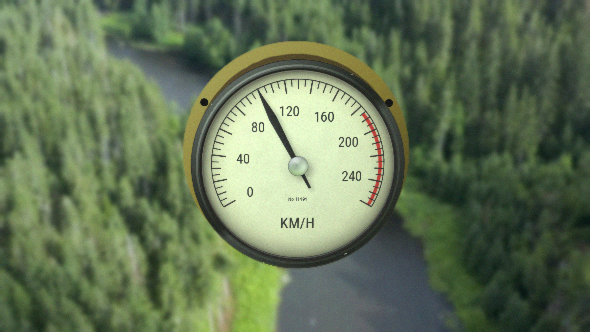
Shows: 100 km/h
